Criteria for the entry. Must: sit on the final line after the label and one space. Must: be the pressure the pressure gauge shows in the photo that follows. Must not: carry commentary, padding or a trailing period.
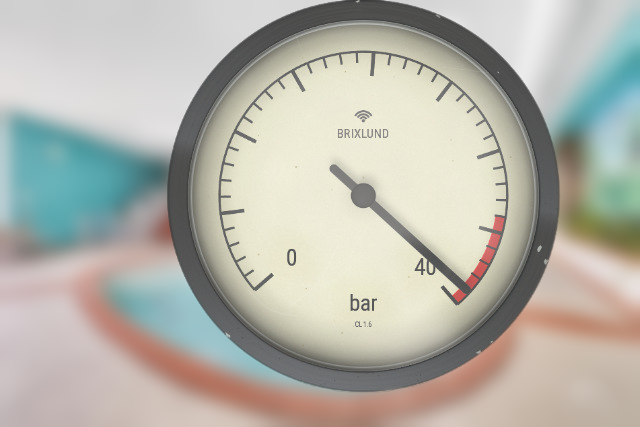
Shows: 39 bar
